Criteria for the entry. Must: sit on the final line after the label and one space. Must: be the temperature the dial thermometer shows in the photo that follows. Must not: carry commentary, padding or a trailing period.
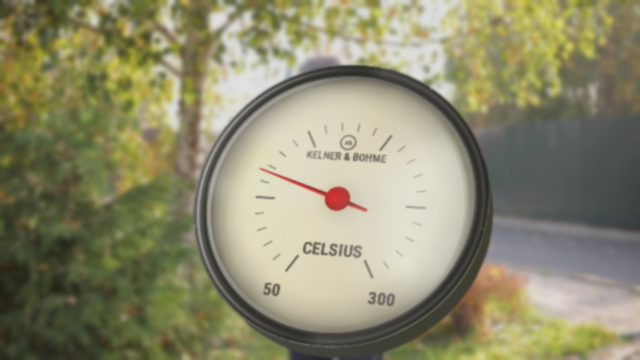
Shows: 115 °C
